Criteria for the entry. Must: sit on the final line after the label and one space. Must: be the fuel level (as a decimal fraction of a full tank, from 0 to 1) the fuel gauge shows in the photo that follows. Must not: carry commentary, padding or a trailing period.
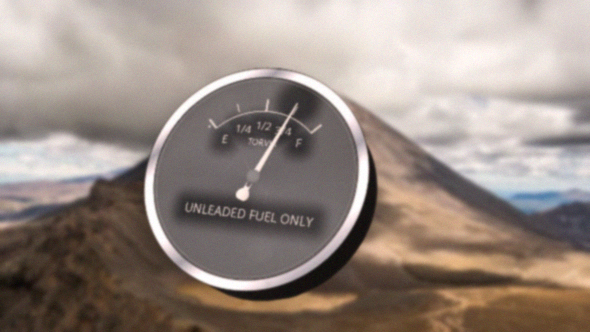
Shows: 0.75
